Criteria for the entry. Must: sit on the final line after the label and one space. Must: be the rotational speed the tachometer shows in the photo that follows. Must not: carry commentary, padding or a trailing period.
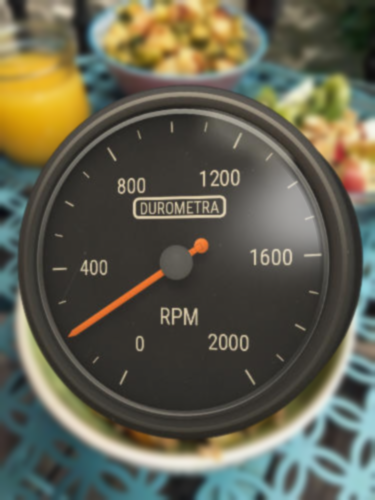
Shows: 200 rpm
